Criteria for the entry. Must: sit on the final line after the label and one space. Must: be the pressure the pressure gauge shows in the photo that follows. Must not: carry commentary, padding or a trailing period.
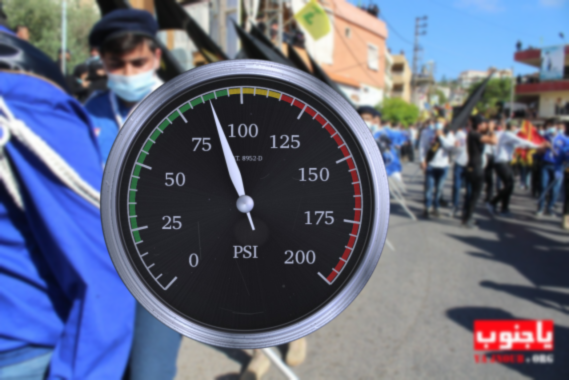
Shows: 87.5 psi
